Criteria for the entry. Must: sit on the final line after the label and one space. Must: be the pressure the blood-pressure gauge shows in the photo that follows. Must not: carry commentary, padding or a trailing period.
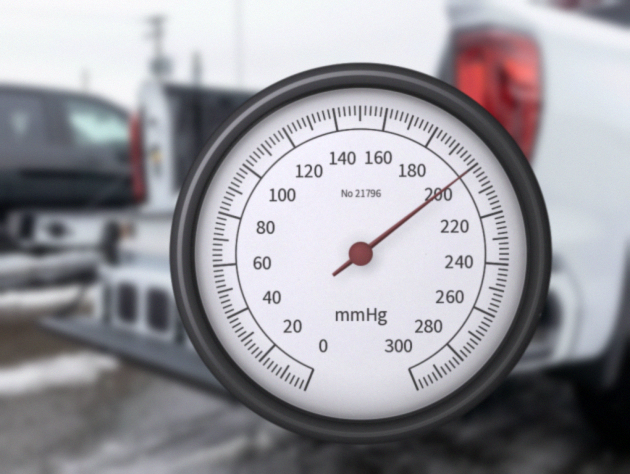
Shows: 200 mmHg
